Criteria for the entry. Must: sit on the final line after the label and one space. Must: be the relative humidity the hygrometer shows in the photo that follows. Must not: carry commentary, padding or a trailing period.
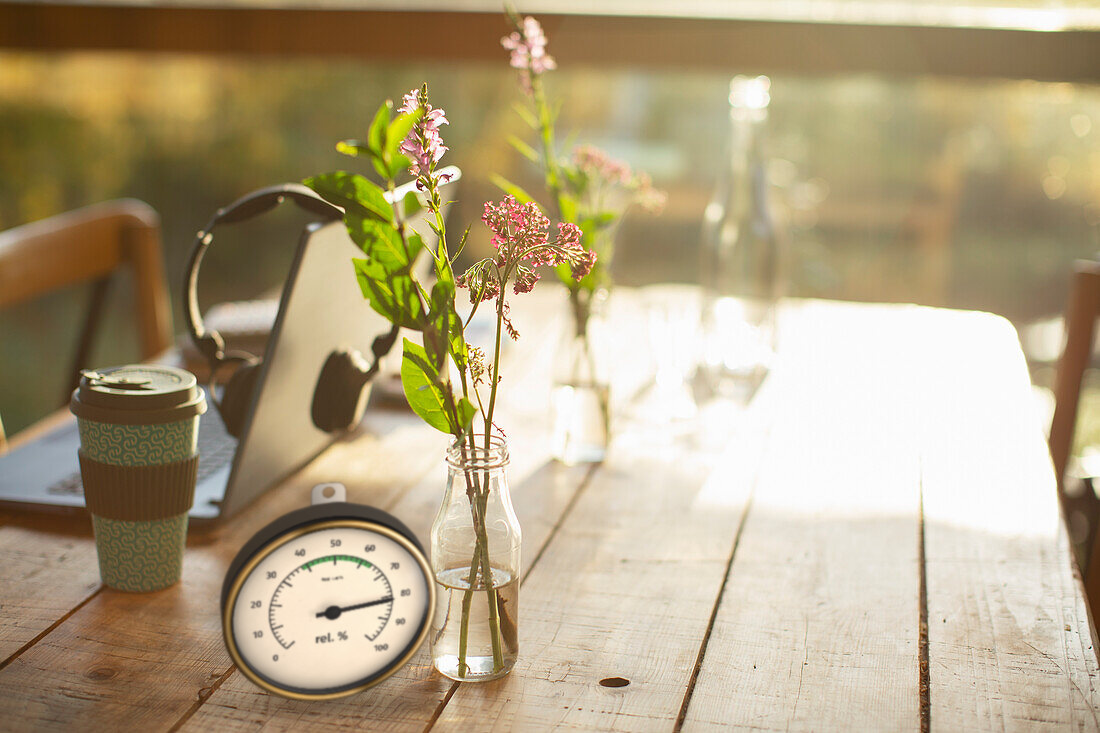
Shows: 80 %
